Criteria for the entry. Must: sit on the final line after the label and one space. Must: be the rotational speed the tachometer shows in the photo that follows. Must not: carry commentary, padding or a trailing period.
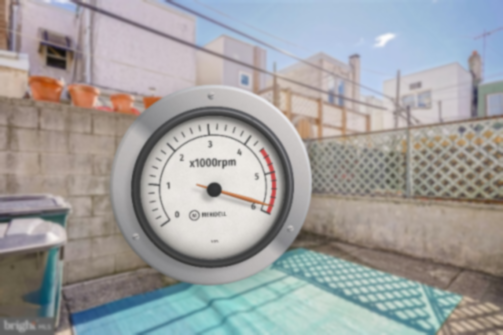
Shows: 5800 rpm
